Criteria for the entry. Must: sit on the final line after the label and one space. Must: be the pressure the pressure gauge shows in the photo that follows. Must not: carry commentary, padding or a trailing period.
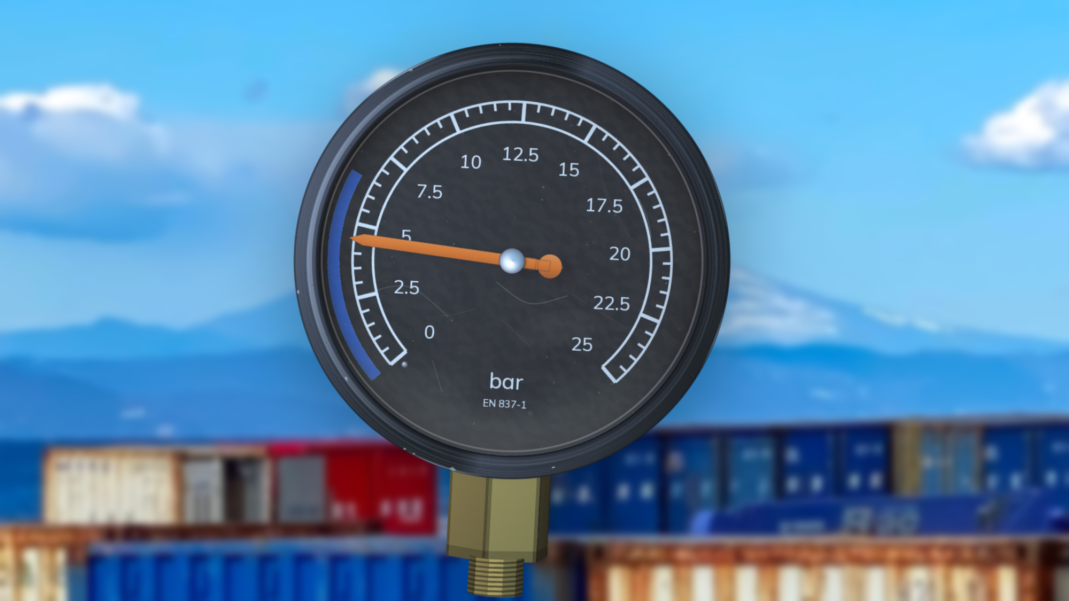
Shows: 4.5 bar
